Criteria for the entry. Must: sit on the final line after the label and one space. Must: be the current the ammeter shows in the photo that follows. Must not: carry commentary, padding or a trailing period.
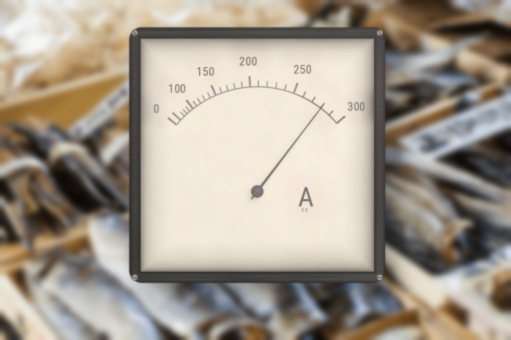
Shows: 280 A
